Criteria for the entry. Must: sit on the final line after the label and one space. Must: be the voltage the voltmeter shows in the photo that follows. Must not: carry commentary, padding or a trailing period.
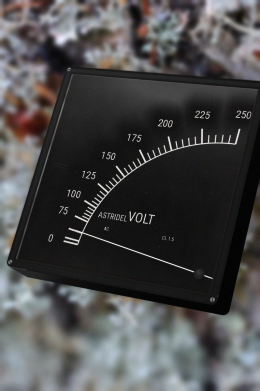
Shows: 50 V
